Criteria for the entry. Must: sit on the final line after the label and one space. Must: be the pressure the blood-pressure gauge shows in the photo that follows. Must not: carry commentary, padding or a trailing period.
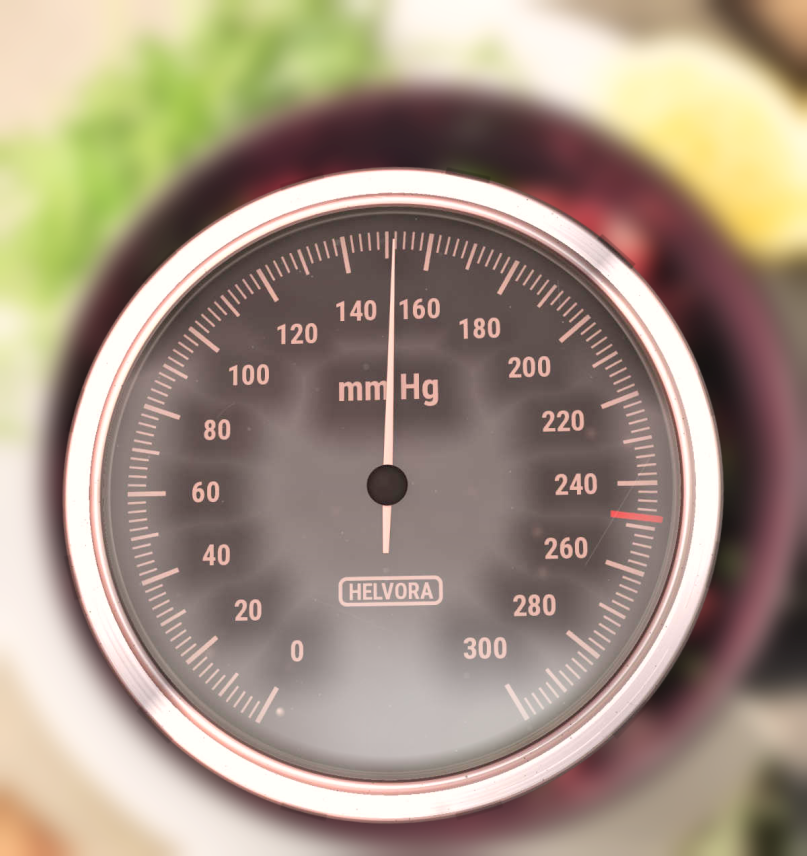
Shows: 152 mmHg
